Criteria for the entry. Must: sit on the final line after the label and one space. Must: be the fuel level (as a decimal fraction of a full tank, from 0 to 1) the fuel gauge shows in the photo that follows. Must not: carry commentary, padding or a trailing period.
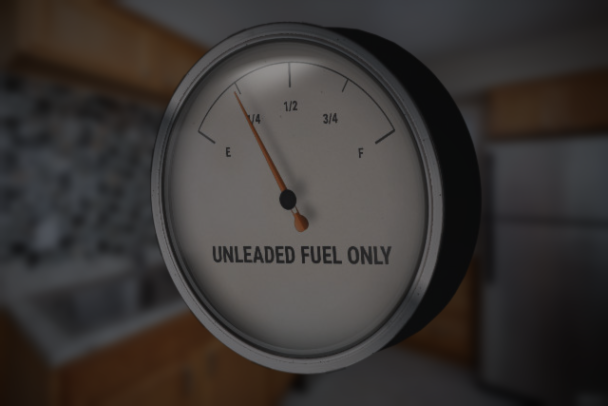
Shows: 0.25
